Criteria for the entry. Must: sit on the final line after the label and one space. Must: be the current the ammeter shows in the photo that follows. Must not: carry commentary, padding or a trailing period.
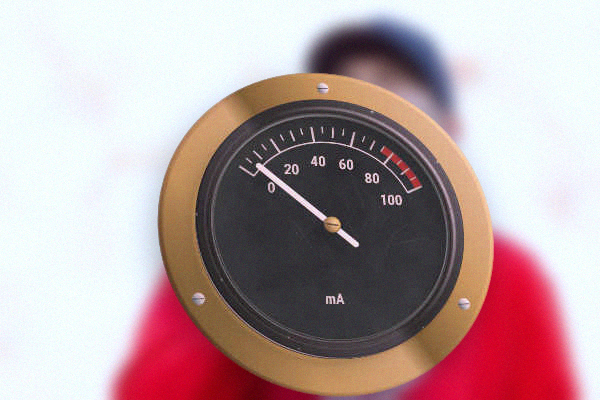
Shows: 5 mA
